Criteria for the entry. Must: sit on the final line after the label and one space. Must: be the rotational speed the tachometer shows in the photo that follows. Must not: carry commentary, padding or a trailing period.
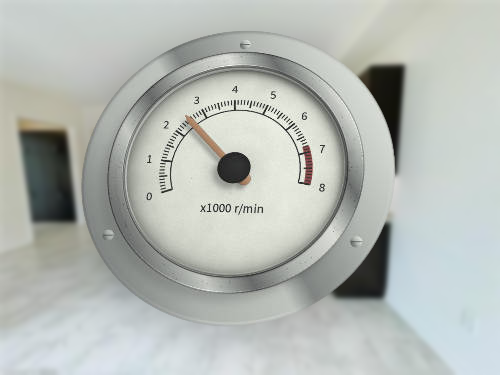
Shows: 2500 rpm
